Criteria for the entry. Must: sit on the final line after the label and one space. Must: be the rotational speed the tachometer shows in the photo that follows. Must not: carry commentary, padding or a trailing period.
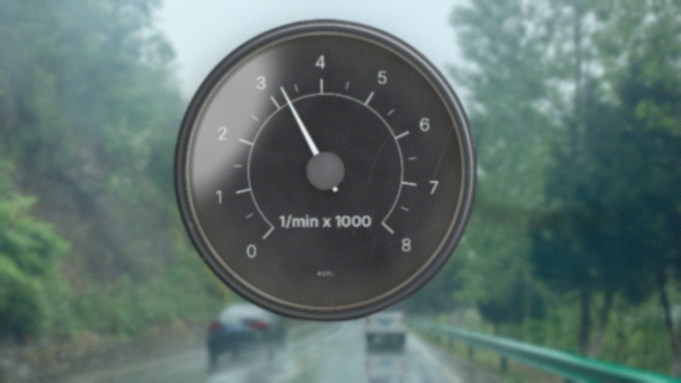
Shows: 3250 rpm
